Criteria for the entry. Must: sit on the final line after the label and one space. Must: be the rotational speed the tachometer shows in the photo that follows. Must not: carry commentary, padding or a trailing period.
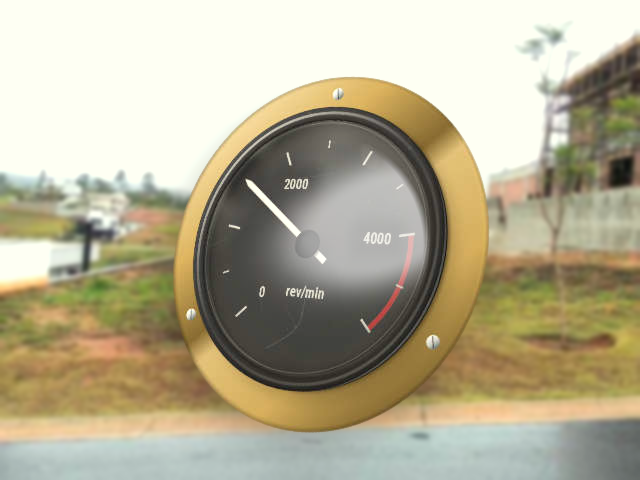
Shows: 1500 rpm
